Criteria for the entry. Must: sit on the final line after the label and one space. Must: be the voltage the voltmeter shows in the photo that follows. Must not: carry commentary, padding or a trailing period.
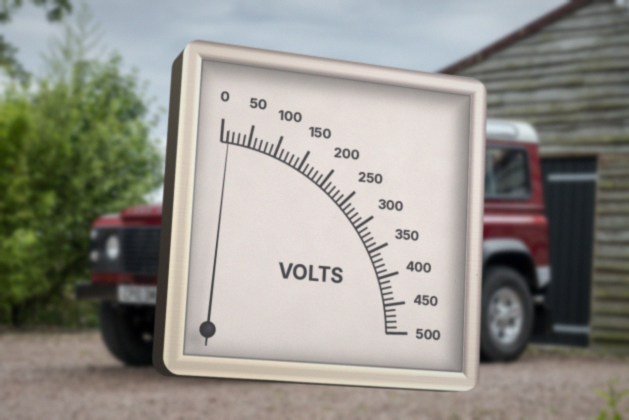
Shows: 10 V
